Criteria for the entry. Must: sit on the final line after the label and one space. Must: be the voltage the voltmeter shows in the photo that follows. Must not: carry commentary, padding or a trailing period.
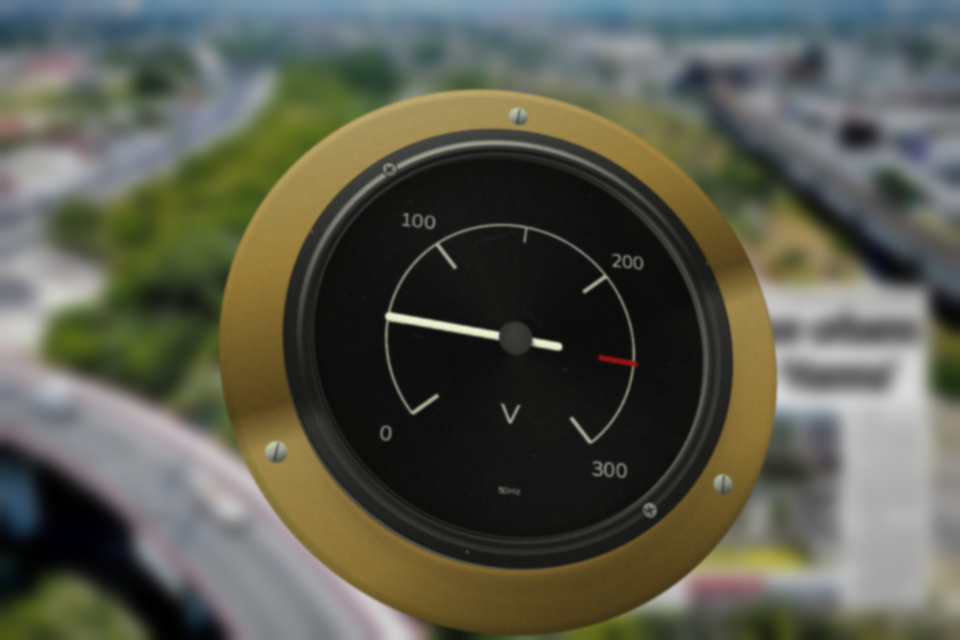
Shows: 50 V
